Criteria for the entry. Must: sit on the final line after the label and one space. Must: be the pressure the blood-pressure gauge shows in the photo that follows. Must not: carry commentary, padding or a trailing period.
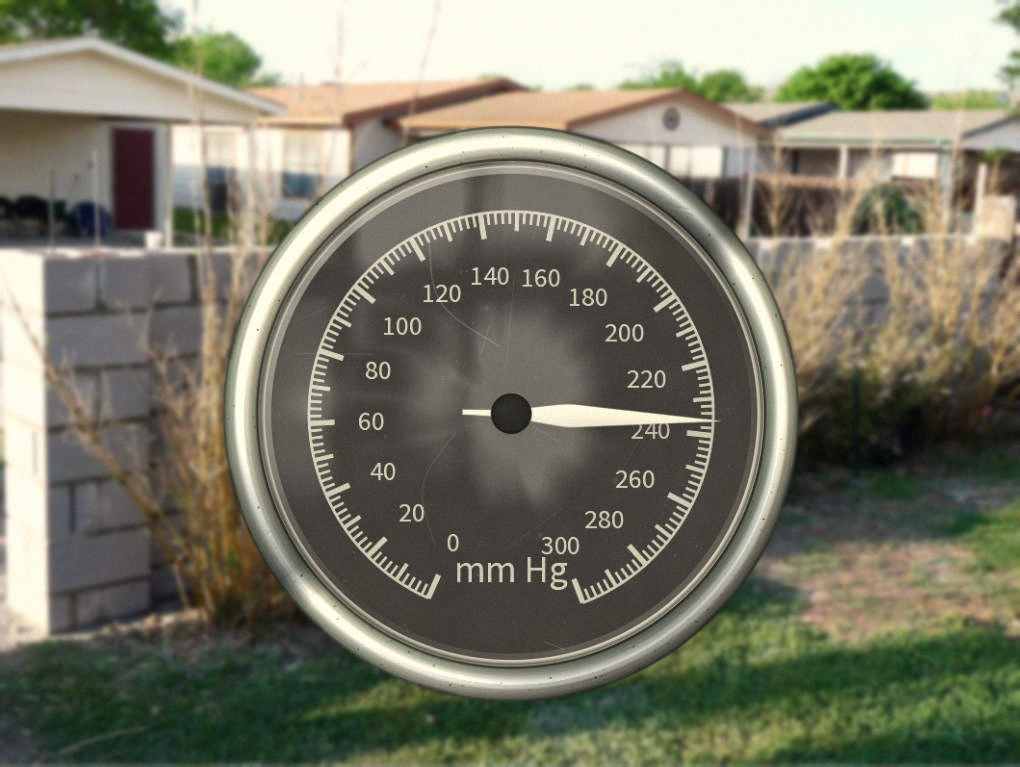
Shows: 236 mmHg
